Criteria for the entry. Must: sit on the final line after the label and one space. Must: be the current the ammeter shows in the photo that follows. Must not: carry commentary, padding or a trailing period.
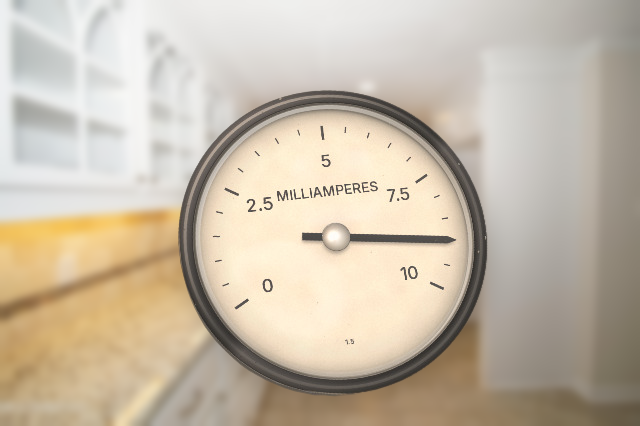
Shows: 9 mA
